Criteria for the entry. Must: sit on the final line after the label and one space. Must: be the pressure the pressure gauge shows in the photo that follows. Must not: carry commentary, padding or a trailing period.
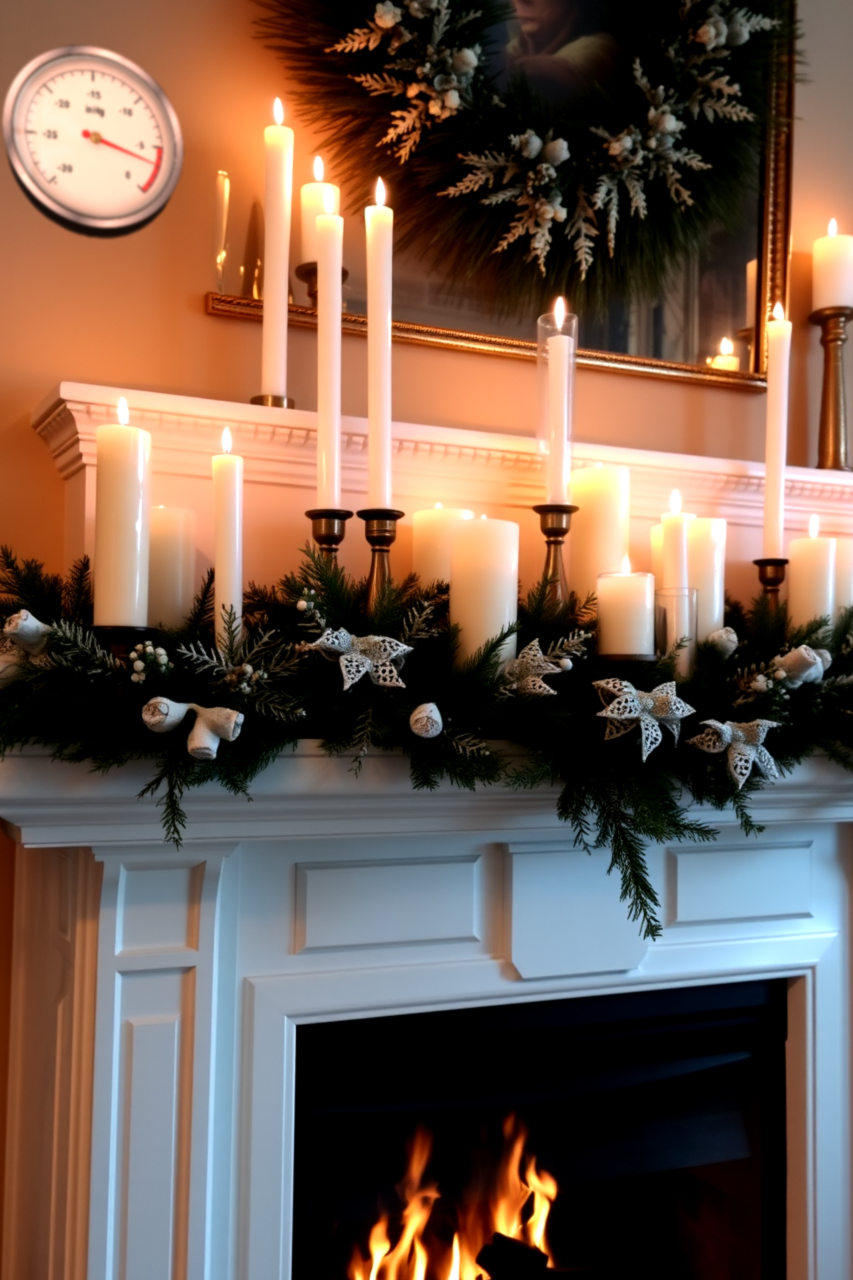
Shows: -3 inHg
